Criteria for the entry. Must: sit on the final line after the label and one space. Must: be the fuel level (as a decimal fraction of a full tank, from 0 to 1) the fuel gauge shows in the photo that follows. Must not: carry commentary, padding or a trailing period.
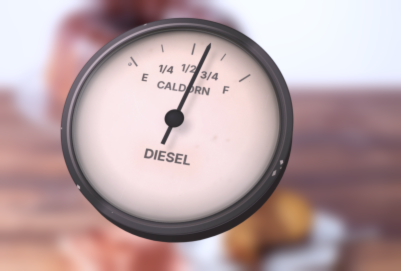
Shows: 0.625
